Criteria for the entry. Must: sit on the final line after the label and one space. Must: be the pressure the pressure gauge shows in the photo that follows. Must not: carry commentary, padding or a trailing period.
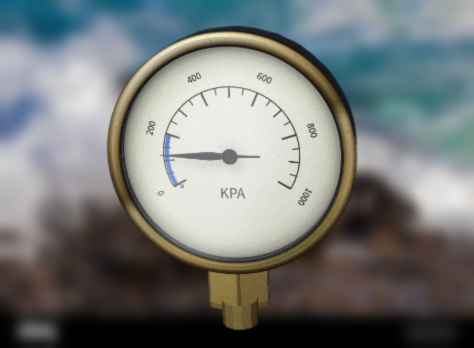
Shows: 125 kPa
